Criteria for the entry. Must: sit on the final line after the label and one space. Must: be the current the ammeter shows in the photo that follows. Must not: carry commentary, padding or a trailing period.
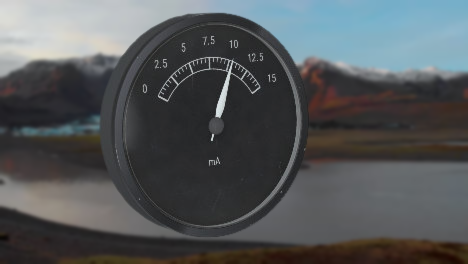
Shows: 10 mA
